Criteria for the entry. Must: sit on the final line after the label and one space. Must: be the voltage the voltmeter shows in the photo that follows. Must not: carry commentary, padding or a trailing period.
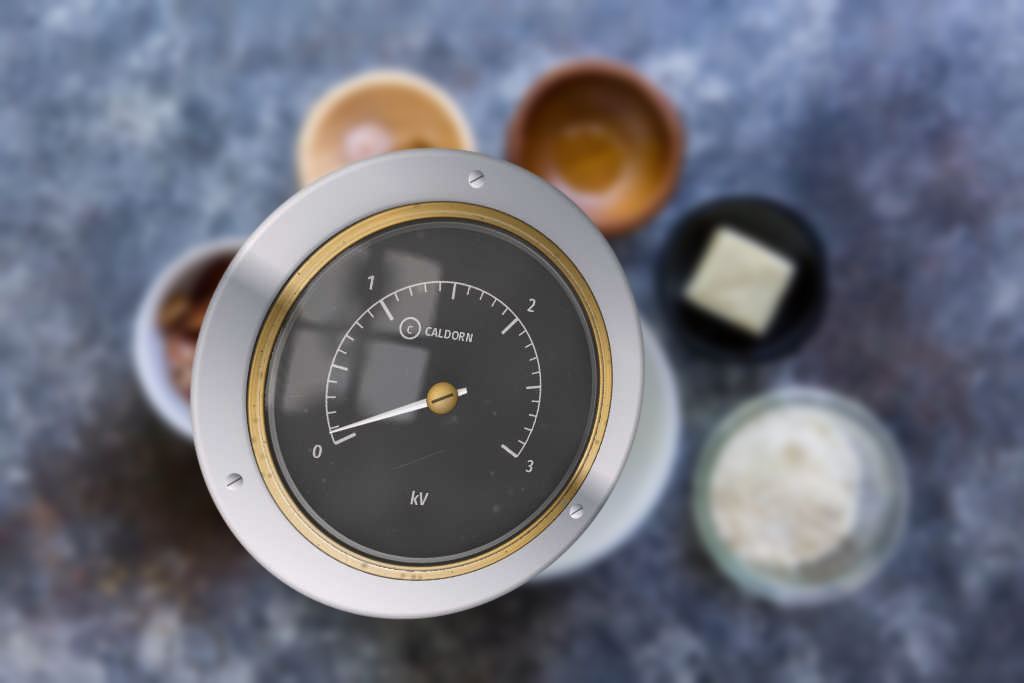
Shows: 0.1 kV
